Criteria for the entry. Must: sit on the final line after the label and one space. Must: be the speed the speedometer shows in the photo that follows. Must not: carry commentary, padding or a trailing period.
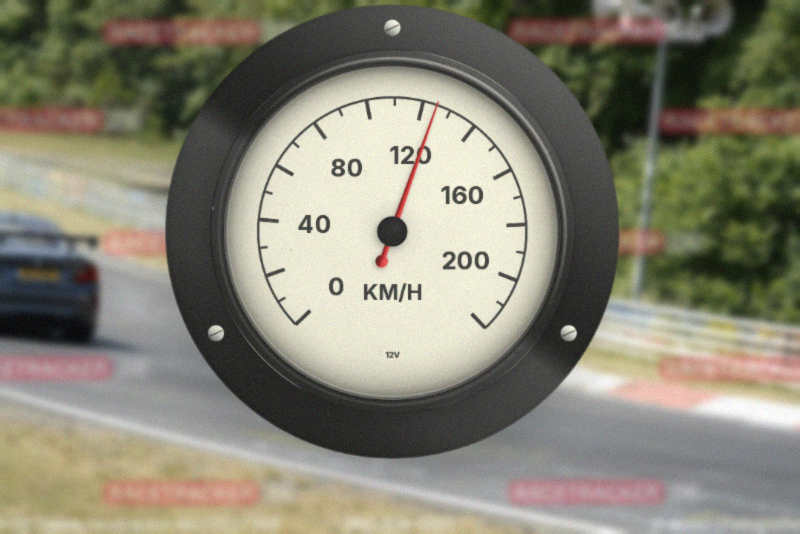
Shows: 125 km/h
